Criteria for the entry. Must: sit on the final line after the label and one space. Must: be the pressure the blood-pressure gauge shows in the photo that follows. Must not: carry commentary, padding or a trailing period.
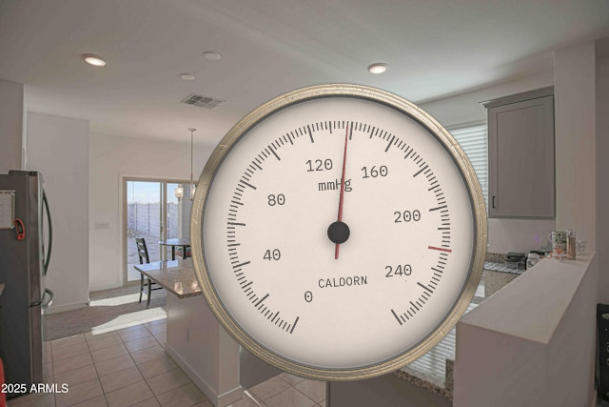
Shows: 138 mmHg
